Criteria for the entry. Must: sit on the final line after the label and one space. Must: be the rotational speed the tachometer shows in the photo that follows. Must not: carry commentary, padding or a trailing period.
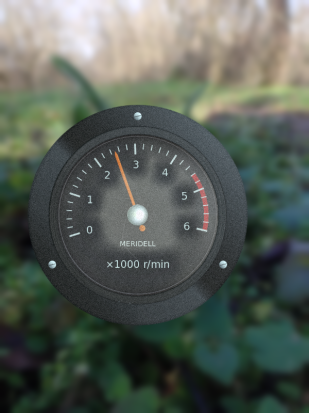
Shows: 2500 rpm
